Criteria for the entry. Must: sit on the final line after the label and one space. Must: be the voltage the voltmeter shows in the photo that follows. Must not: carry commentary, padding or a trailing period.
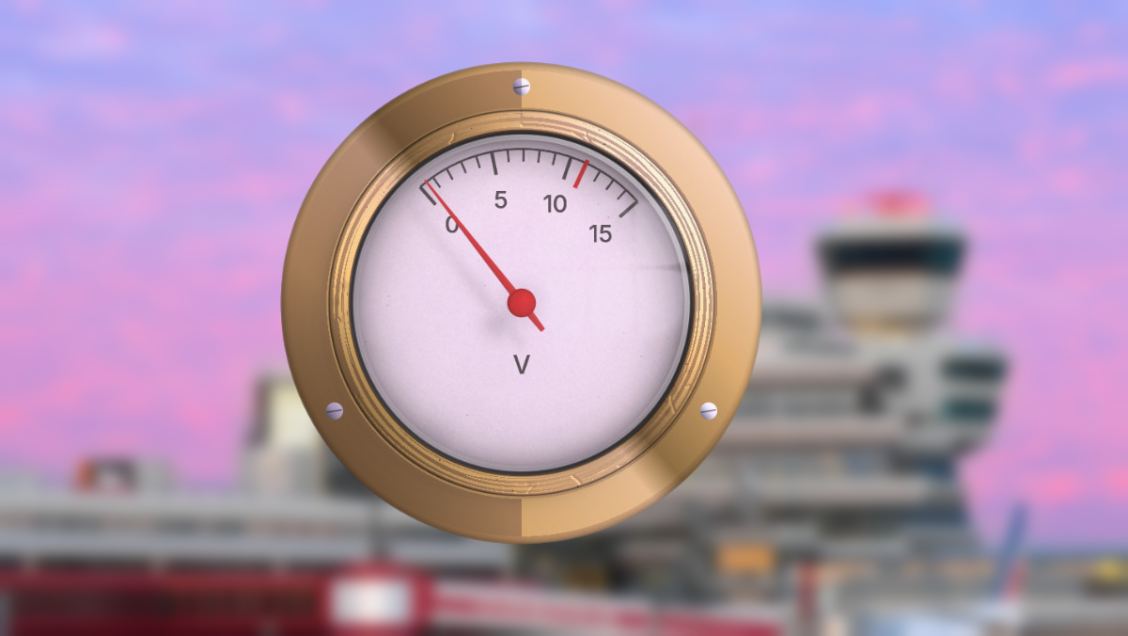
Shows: 0.5 V
